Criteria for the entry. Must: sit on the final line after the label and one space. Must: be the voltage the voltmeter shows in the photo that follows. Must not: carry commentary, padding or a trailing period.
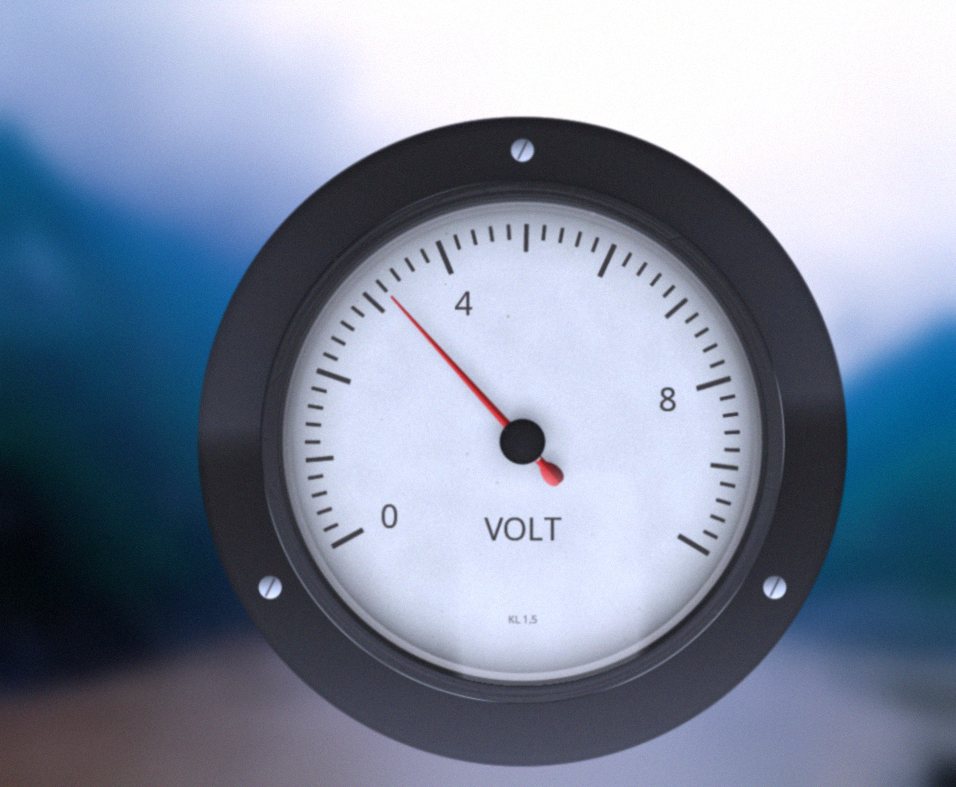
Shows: 3.2 V
